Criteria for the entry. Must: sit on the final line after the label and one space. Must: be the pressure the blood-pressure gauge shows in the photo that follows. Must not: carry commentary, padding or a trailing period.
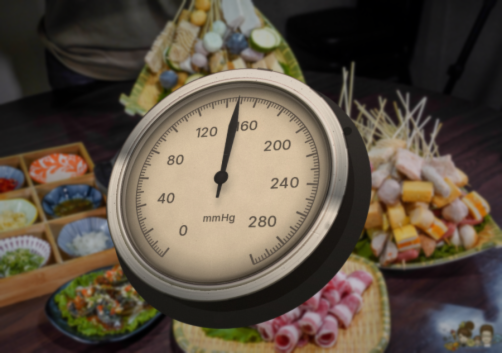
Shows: 150 mmHg
